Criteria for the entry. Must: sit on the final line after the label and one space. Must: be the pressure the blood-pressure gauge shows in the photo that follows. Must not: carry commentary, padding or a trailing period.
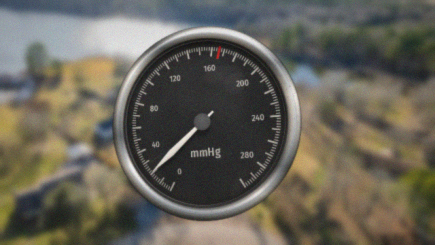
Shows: 20 mmHg
